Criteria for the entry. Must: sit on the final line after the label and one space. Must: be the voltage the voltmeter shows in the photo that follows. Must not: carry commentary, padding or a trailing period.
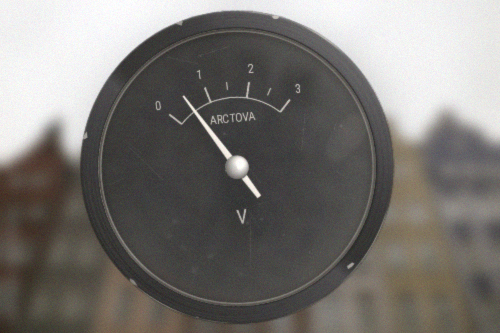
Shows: 0.5 V
